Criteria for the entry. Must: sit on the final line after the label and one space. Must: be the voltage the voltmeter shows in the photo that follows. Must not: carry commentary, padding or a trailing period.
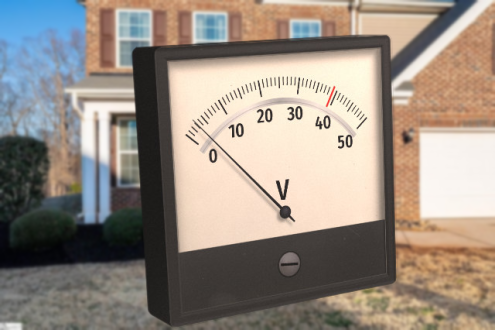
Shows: 3 V
